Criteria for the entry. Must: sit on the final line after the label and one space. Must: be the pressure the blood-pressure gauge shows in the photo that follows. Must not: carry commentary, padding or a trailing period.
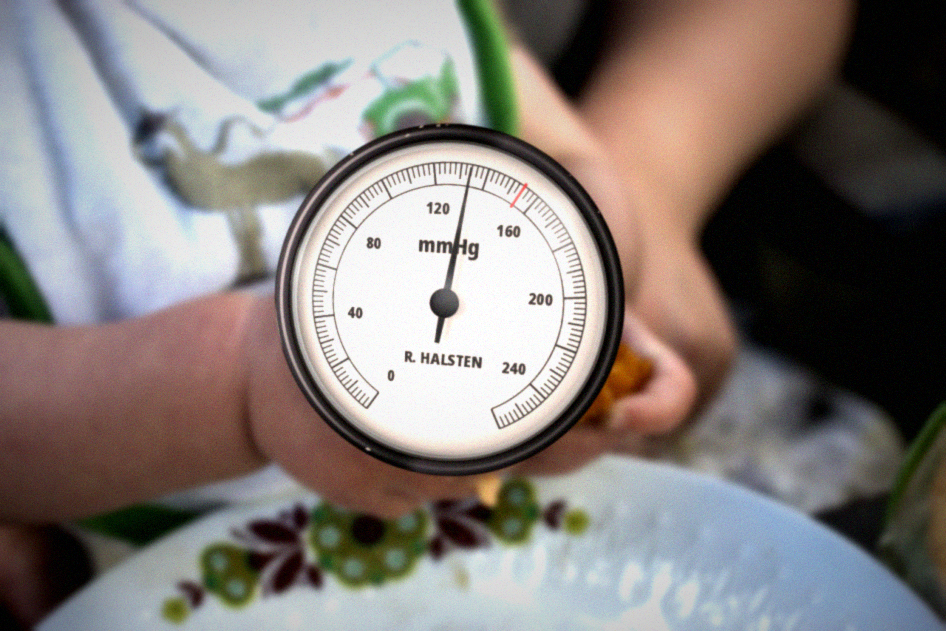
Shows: 134 mmHg
